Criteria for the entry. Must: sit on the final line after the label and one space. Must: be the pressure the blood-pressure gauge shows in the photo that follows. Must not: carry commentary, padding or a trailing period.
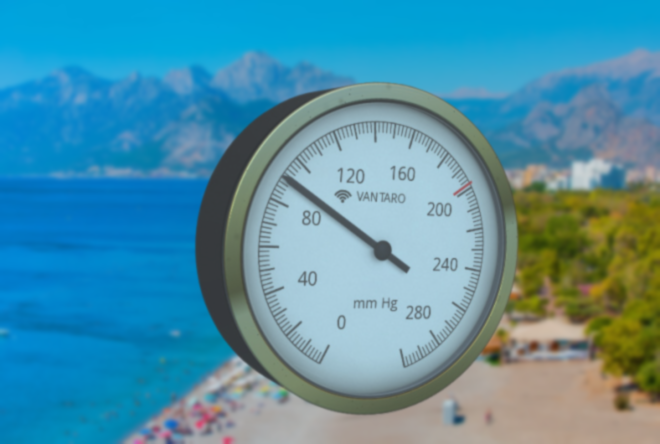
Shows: 90 mmHg
